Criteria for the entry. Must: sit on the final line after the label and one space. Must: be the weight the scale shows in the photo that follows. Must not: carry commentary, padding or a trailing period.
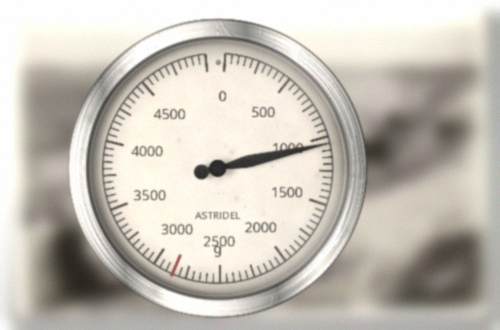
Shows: 1050 g
